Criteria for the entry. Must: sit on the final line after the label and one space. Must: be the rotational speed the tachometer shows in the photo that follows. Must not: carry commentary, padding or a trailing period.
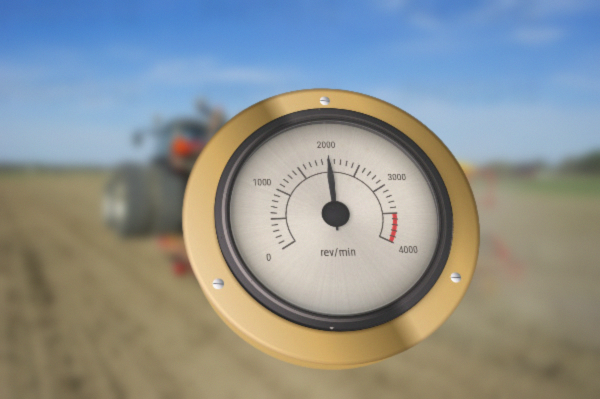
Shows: 2000 rpm
